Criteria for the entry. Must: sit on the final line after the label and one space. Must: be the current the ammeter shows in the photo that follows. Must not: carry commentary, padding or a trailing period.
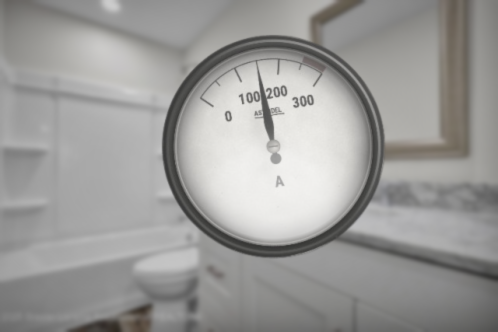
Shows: 150 A
